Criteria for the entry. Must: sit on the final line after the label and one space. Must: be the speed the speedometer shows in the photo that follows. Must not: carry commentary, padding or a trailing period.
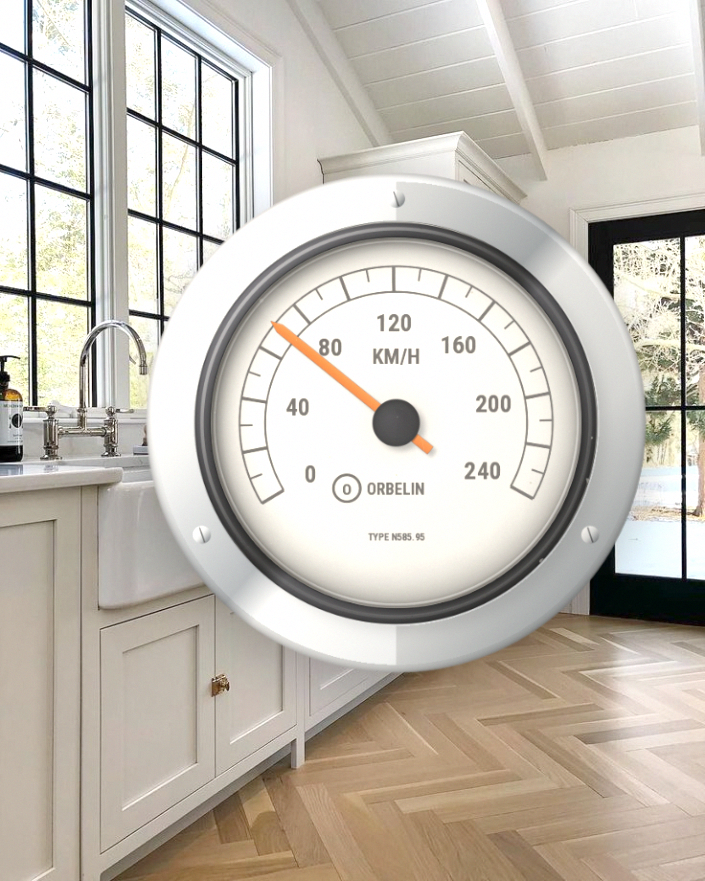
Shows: 70 km/h
